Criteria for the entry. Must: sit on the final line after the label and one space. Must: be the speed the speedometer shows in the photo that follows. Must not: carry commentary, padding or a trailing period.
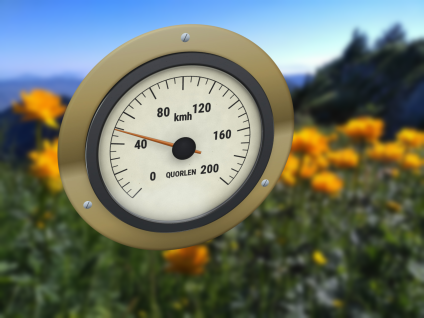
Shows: 50 km/h
